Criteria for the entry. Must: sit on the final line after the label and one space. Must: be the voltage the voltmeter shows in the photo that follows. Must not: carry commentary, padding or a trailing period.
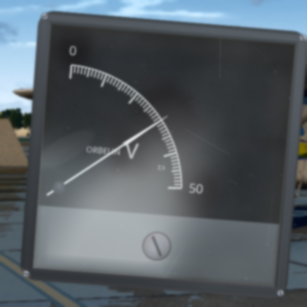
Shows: 30 V
